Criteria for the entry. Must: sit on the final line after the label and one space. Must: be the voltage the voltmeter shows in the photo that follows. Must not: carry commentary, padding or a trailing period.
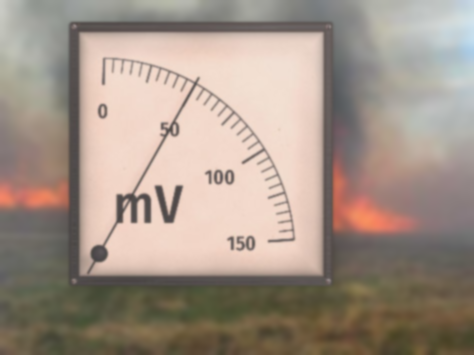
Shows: 50 mV
